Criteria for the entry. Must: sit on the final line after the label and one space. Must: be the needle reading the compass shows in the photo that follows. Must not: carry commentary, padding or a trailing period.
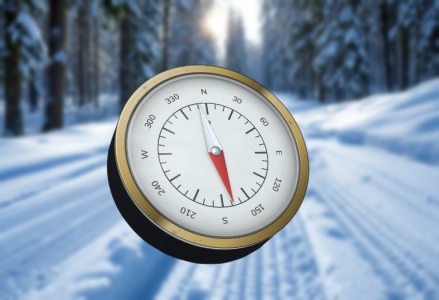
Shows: 170 °
